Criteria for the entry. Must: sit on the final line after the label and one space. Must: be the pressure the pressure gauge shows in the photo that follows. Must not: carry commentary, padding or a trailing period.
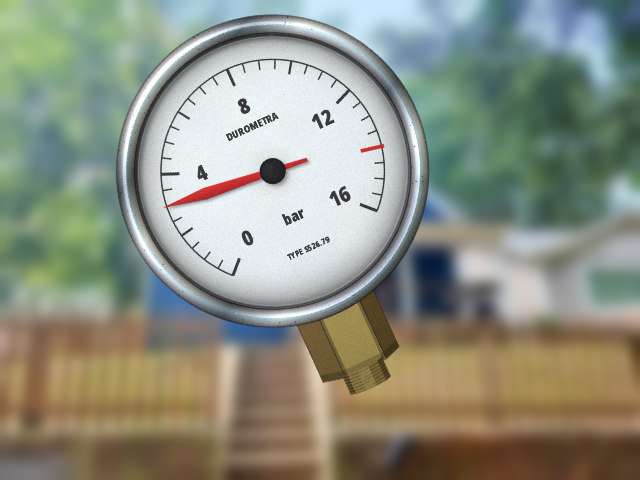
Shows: 3 bar
